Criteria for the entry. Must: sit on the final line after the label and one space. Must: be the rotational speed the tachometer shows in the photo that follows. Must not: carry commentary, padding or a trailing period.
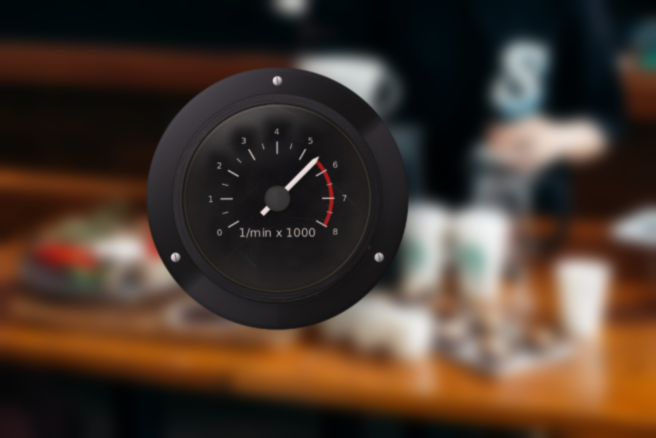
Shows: 5500 rpm
